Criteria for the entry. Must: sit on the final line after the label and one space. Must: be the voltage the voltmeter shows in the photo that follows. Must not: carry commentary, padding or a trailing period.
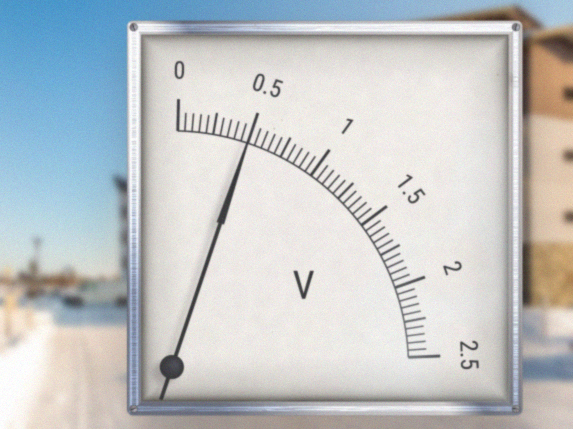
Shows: 0.5 V
